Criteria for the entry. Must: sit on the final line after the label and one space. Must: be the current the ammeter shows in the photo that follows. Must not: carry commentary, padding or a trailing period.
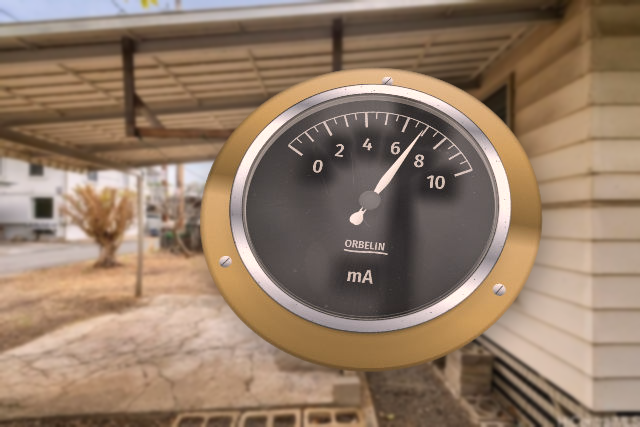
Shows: 7 mA
